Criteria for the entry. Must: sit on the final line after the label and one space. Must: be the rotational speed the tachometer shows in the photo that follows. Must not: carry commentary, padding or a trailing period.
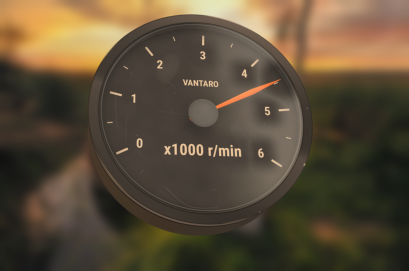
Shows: 4500 rpm
